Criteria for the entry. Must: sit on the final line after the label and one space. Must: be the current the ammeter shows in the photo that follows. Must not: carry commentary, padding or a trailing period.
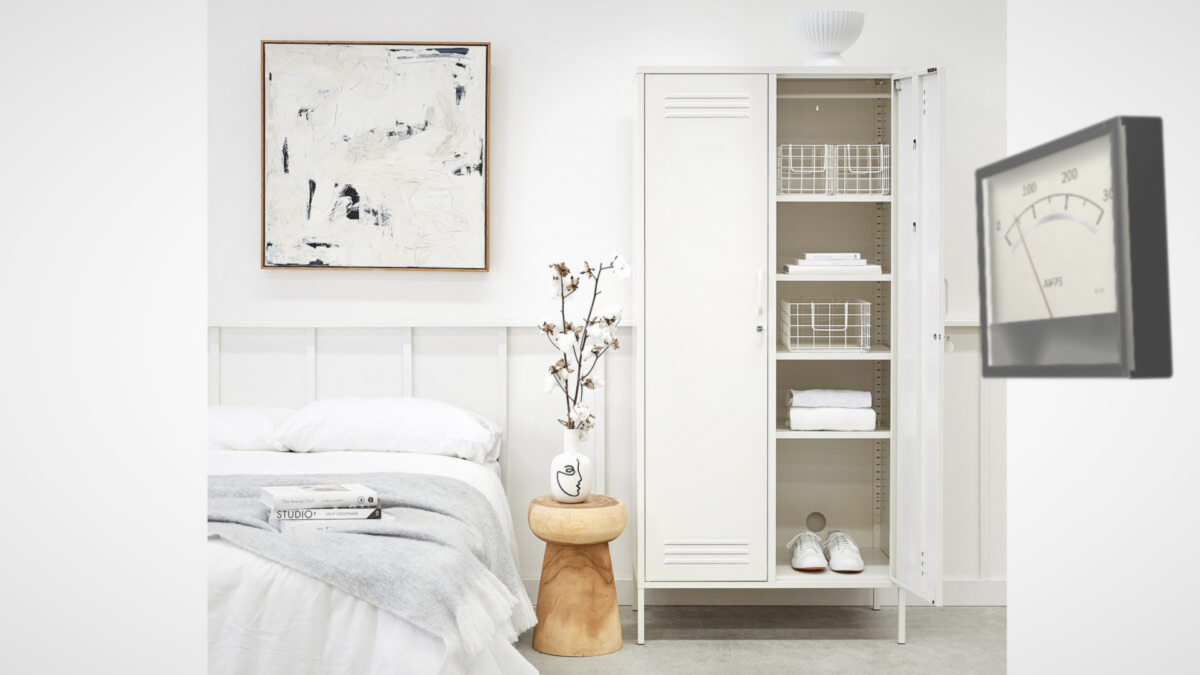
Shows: 50 A
